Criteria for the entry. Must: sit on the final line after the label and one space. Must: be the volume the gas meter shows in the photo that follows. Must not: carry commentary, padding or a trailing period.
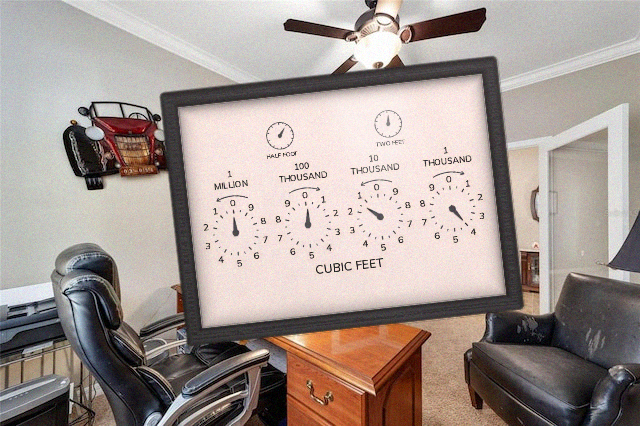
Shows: 1400 ft³
